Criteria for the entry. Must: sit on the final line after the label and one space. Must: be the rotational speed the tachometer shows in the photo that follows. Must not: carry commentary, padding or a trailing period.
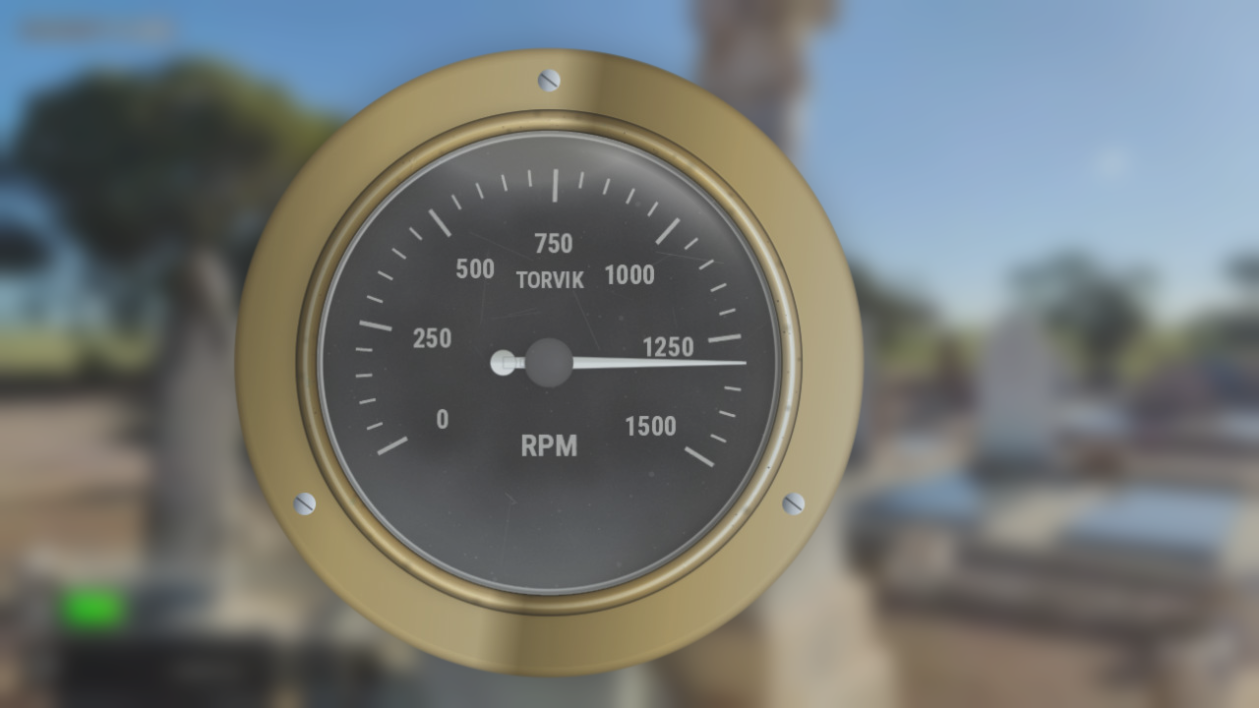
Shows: 1300 rpm
